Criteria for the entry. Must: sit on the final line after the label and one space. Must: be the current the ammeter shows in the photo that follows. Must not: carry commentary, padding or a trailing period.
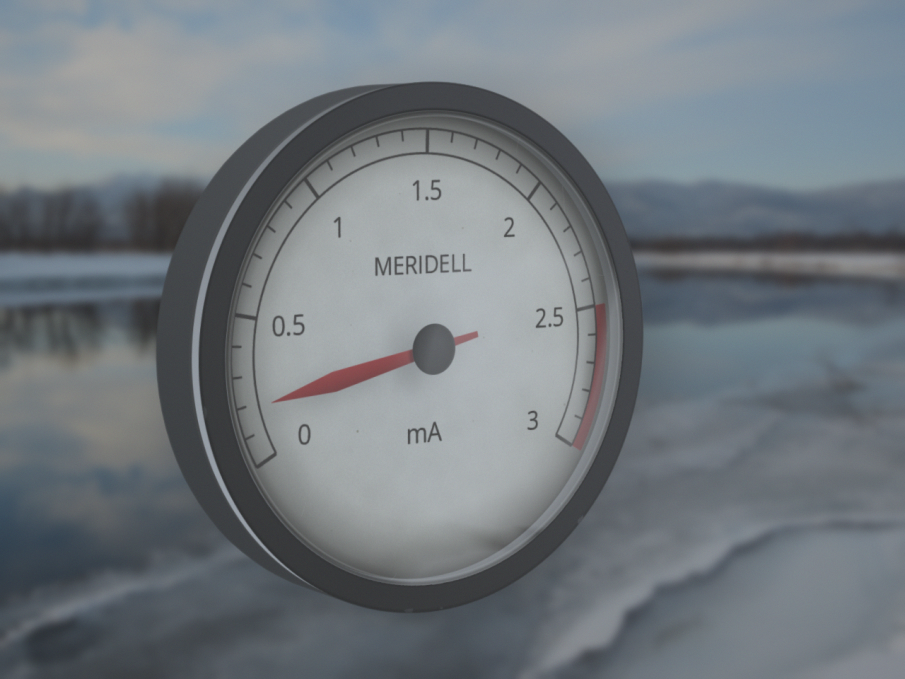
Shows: 0.2 mA
